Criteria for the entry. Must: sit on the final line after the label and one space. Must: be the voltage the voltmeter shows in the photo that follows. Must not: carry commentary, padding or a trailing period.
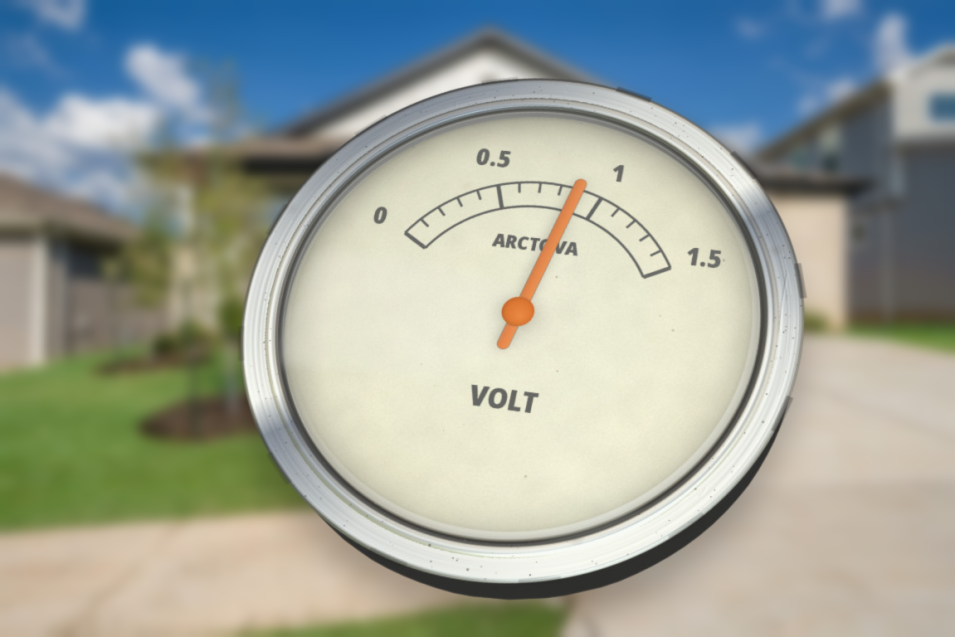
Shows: 0.9 V
